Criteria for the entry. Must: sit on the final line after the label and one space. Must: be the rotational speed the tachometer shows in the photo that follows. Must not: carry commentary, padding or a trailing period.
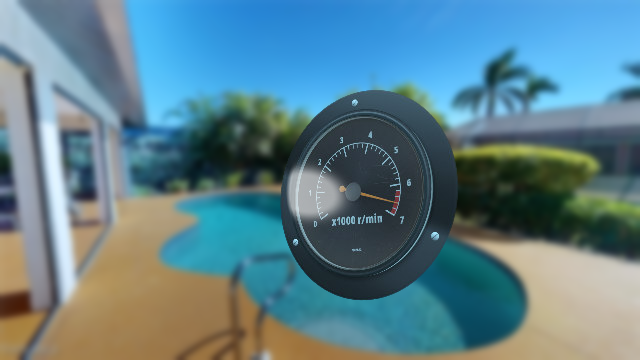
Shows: 6600 rpm
